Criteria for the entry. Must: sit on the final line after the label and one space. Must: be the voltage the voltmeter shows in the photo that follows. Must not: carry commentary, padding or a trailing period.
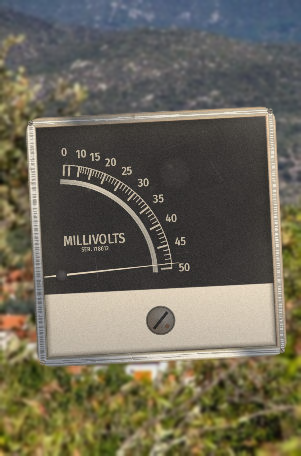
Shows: 49 mV
